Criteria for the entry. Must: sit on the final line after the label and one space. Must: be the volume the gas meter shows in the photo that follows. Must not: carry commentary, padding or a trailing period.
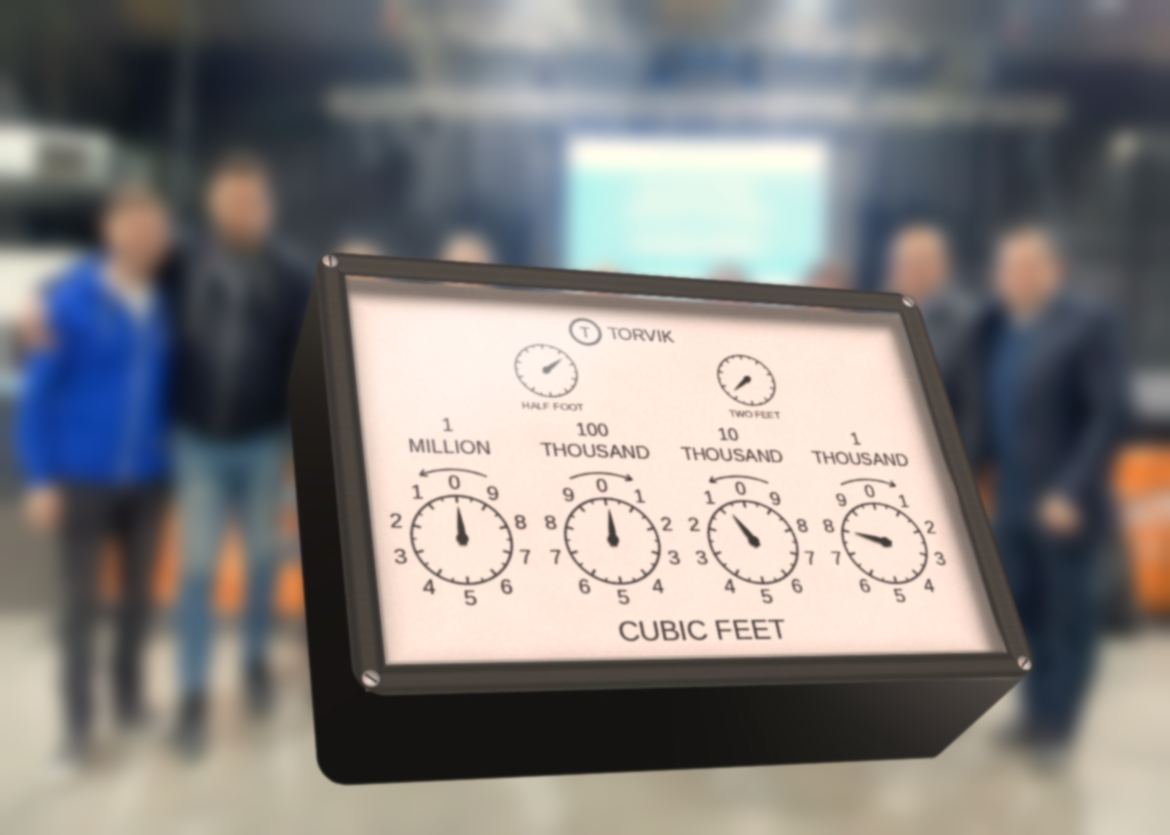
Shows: 800 ft³
